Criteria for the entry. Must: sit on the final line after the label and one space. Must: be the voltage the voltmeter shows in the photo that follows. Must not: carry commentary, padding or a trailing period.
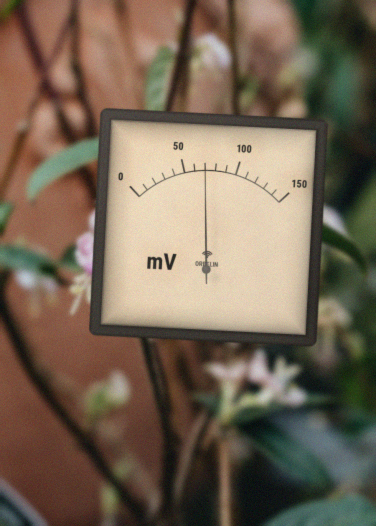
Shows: 70 mV
